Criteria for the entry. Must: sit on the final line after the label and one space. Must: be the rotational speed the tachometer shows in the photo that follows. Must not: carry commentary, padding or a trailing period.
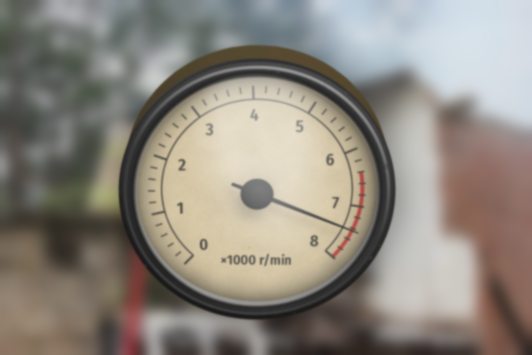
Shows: 7400 rpm
